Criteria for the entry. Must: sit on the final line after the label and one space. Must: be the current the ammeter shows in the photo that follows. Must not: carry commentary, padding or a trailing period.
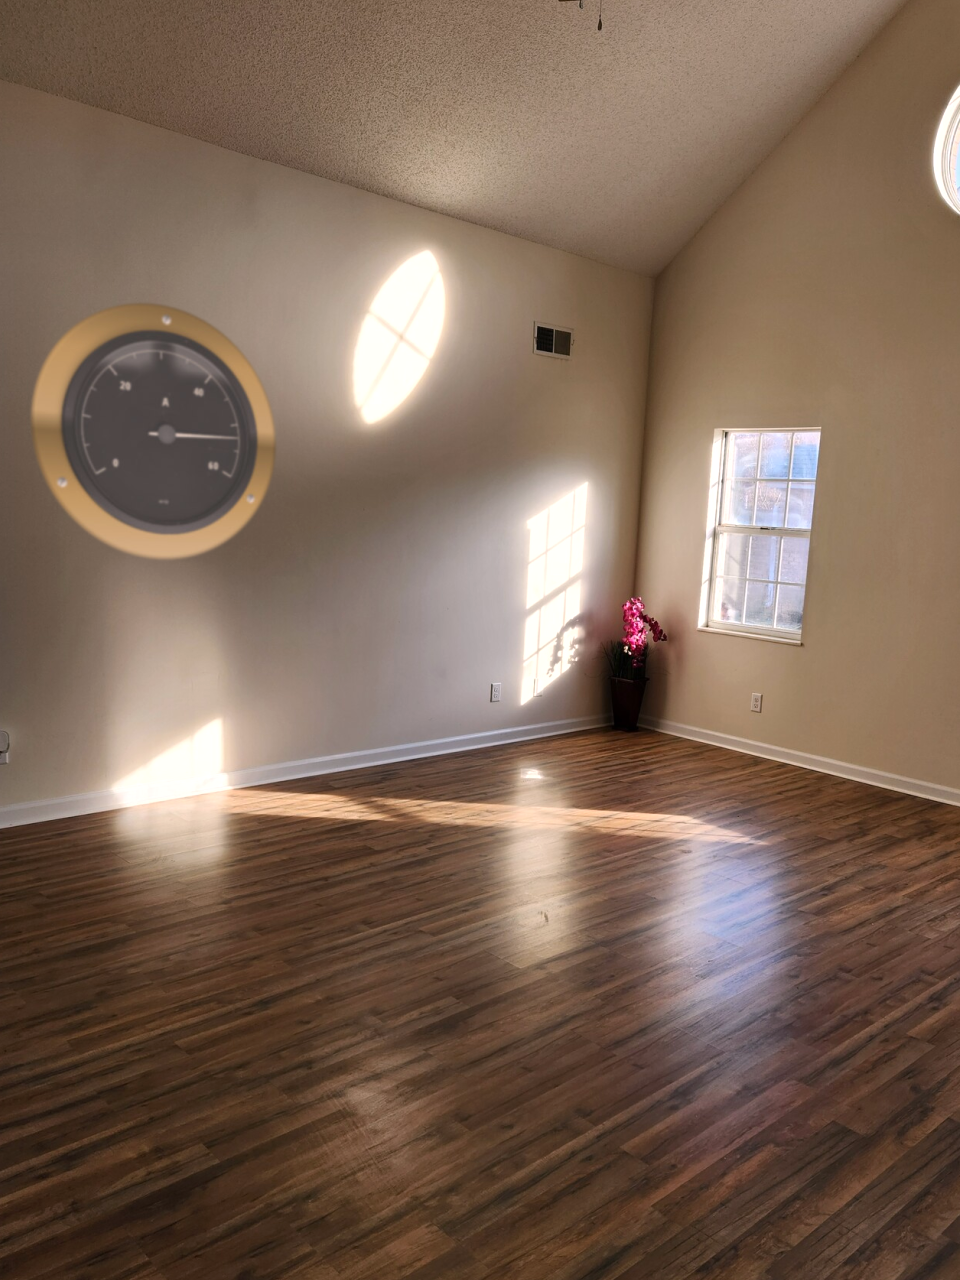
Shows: 52.5 A
